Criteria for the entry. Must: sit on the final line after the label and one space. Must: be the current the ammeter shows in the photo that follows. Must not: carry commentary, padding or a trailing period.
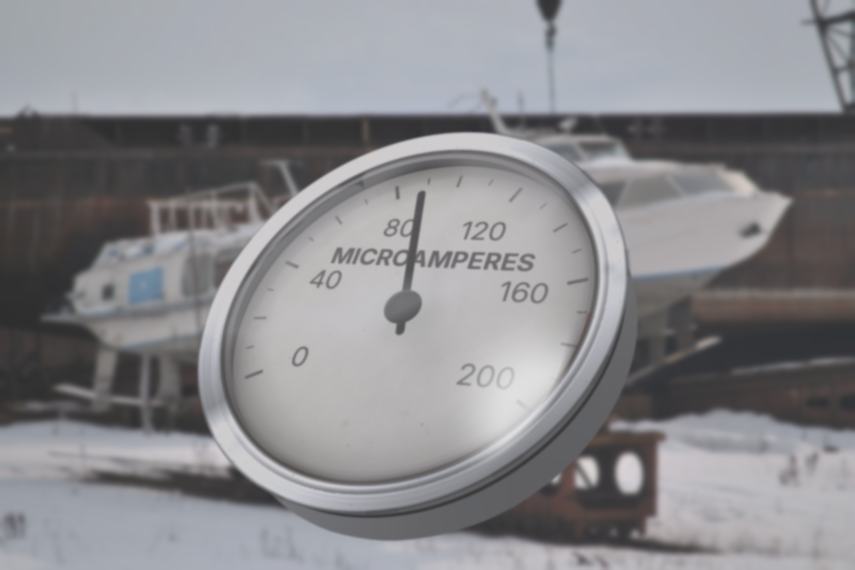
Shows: 90 µA
